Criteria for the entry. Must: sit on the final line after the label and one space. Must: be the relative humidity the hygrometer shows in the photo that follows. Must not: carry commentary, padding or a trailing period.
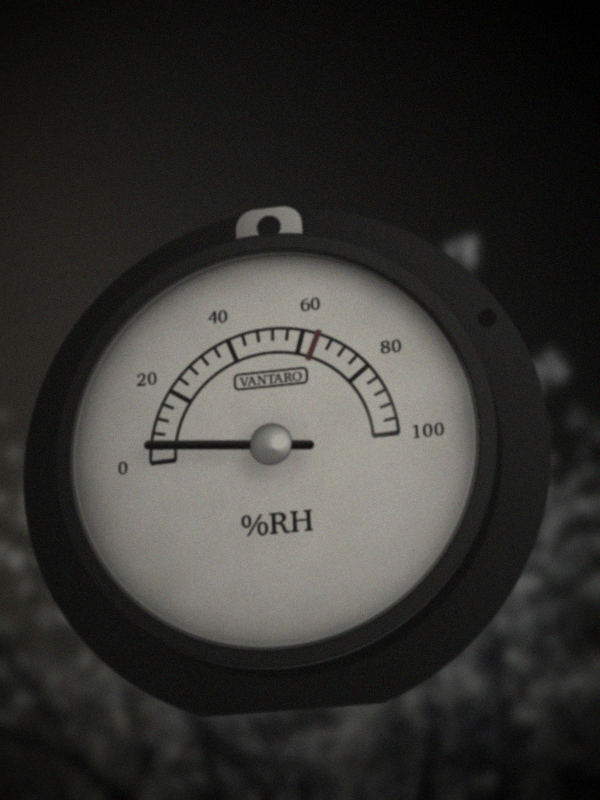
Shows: 4 %
